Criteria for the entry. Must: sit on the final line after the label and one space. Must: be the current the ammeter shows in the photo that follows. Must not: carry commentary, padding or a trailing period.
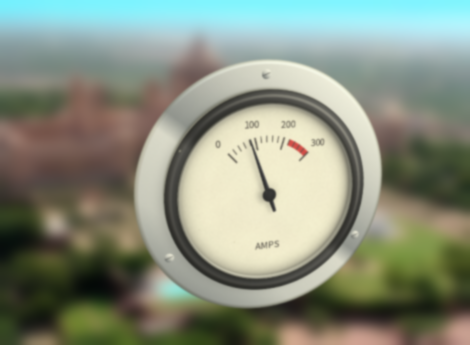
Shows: 80 A
